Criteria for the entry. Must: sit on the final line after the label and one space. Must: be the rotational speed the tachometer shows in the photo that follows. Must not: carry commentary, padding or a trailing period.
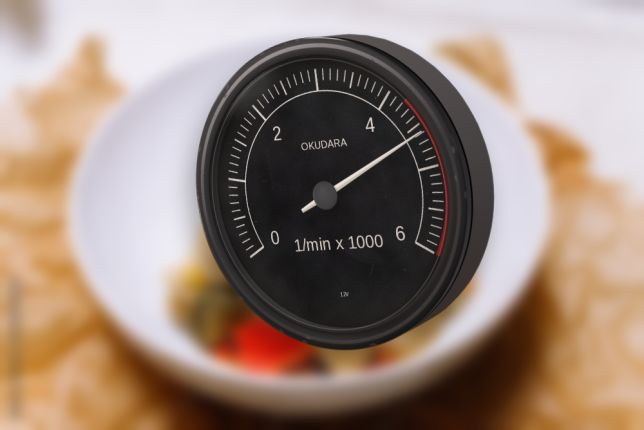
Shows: 4600 rpm
